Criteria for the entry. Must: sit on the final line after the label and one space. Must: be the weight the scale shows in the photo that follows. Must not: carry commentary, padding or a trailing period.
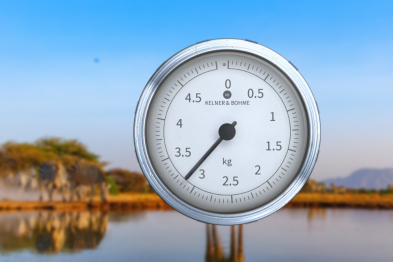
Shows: 3.15 kg
